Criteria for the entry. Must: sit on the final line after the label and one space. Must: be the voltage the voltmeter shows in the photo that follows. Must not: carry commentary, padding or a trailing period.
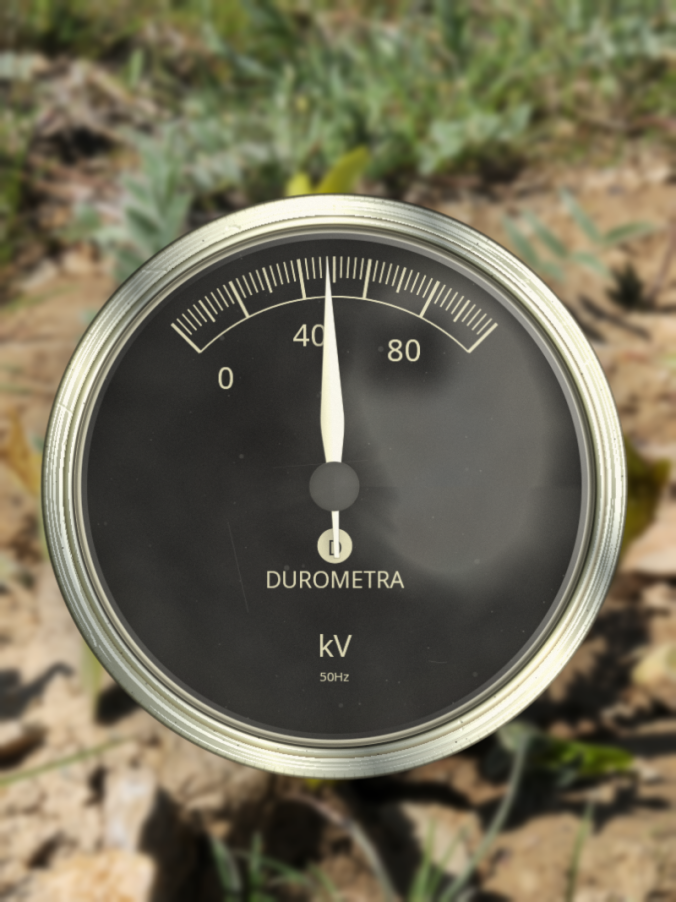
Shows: 48 kV
